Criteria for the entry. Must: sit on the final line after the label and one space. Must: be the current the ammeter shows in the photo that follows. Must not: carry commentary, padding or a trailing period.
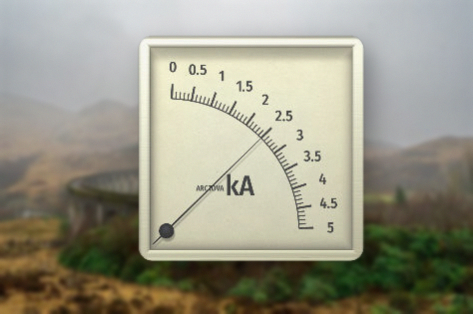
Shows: 2.5 kA
